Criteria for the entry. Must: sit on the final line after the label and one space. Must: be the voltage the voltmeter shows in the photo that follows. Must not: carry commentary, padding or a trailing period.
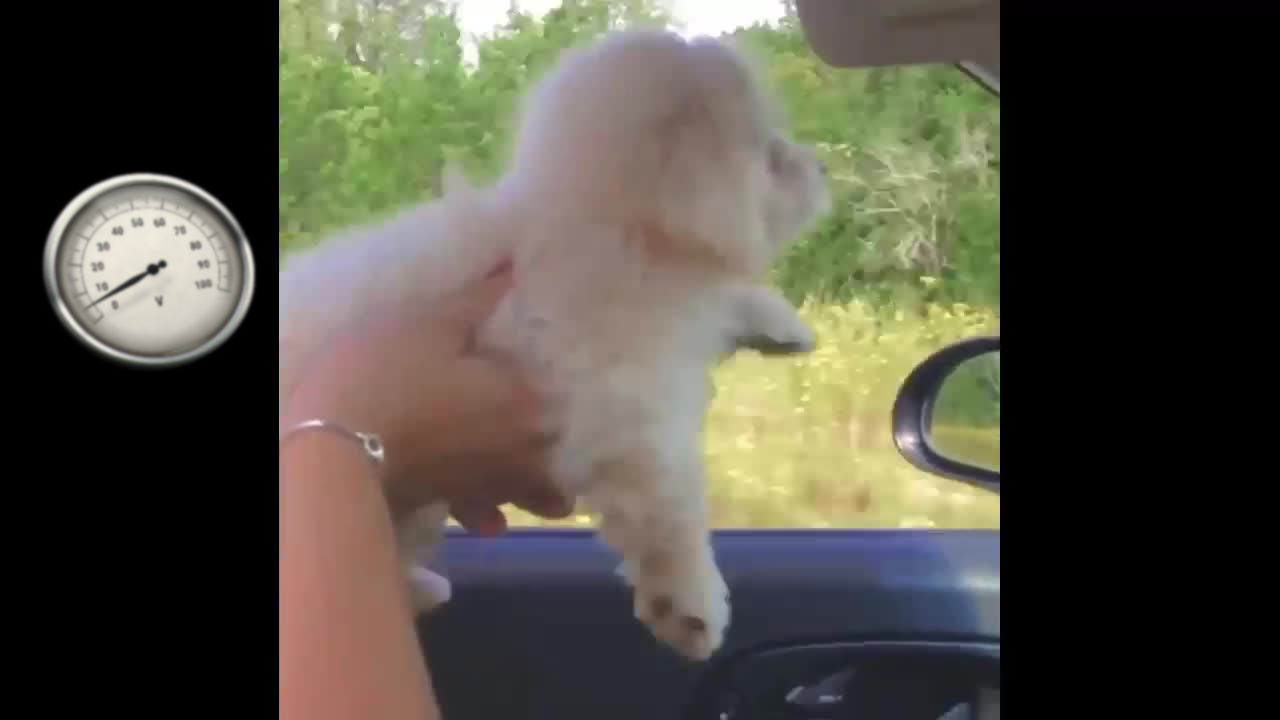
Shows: 5 V
